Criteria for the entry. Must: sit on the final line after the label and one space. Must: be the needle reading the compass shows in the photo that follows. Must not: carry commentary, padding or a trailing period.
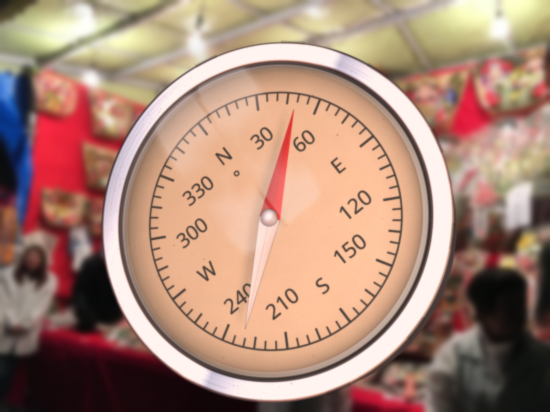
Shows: 50 °
